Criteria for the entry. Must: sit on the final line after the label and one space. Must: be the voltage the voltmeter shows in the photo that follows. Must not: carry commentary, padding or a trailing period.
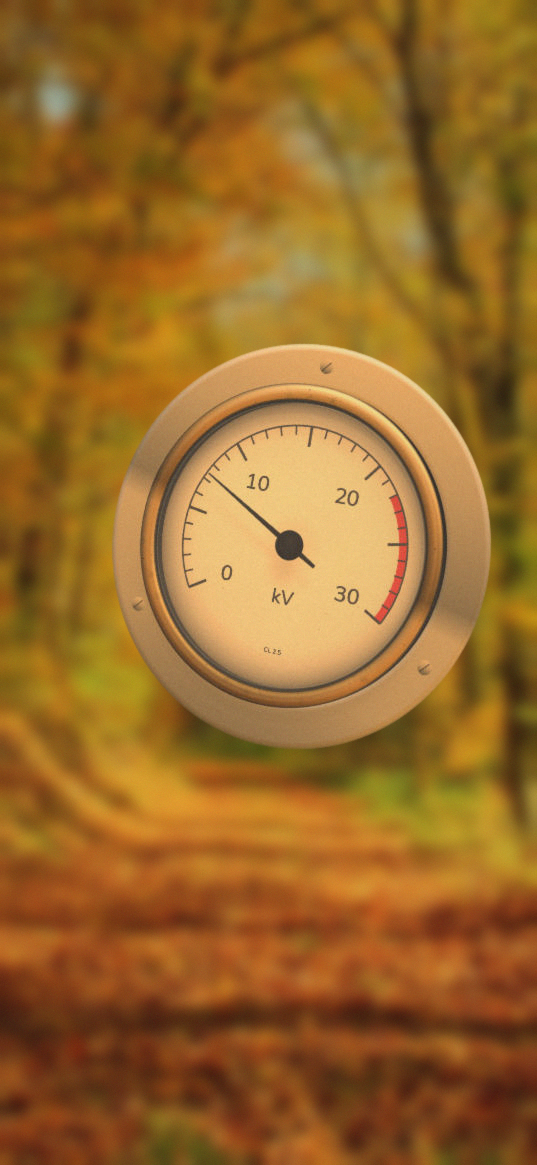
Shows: 7.5 kV
